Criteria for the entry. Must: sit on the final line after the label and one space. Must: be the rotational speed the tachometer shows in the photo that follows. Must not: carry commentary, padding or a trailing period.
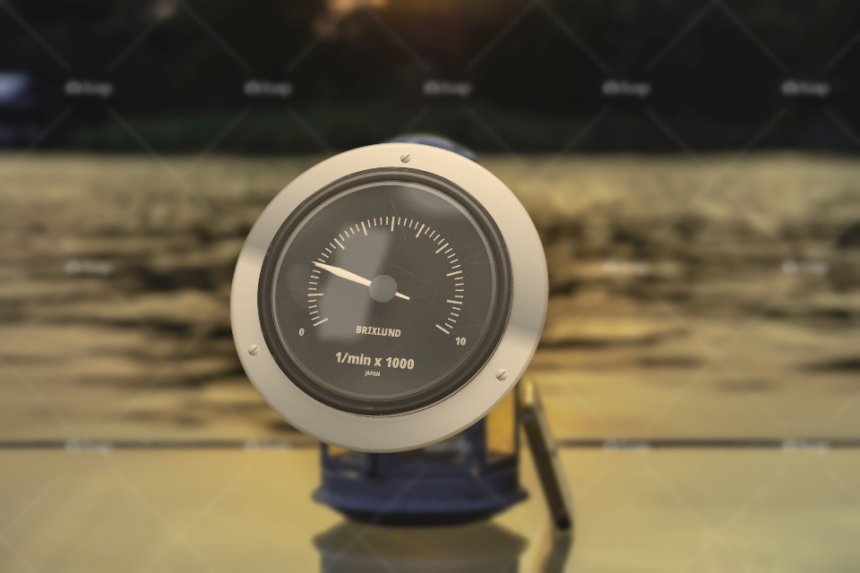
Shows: 2000 rpm
